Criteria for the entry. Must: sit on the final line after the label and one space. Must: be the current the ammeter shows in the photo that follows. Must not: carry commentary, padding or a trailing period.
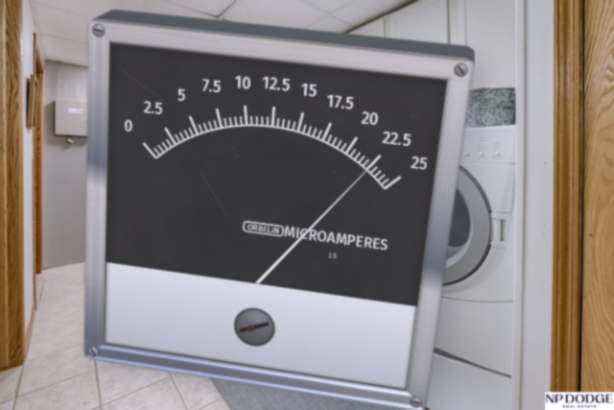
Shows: 22.5 µA
